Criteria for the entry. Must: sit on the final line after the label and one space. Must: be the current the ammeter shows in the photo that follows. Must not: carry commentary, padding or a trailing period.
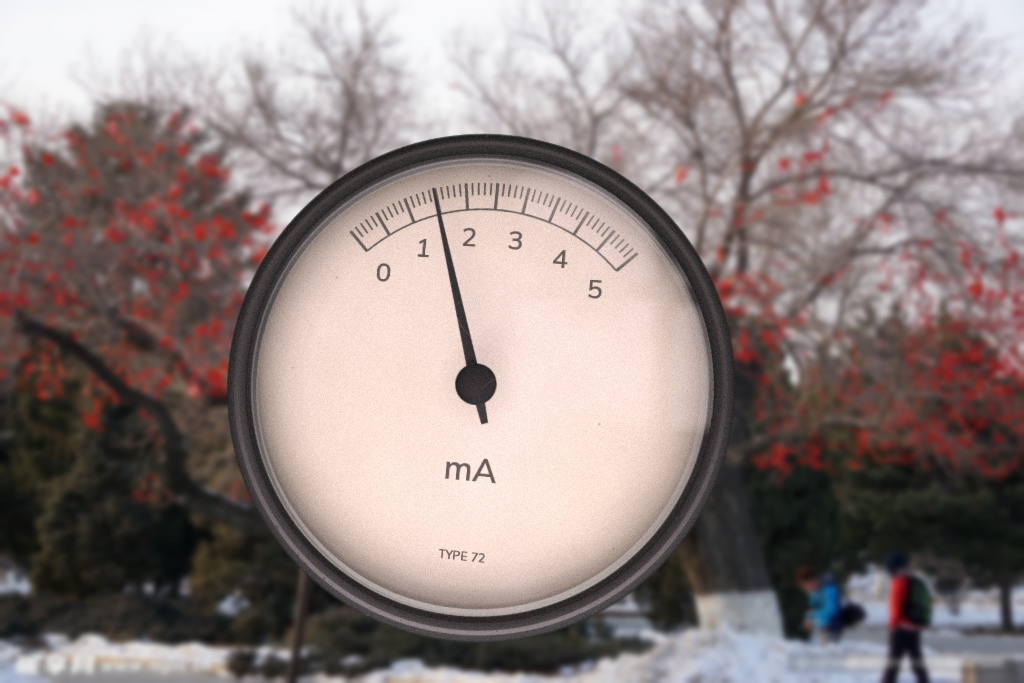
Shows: 1.5 mA
